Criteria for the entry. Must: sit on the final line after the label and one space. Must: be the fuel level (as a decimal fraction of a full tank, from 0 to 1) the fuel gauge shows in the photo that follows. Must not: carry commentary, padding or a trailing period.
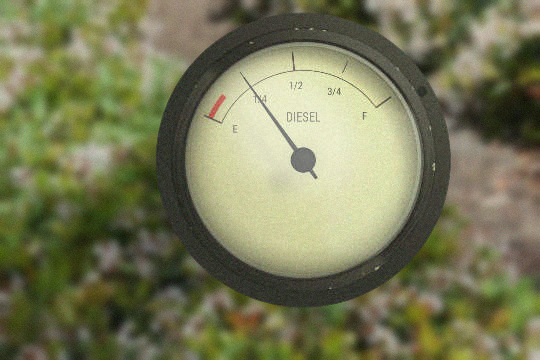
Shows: 0.25
